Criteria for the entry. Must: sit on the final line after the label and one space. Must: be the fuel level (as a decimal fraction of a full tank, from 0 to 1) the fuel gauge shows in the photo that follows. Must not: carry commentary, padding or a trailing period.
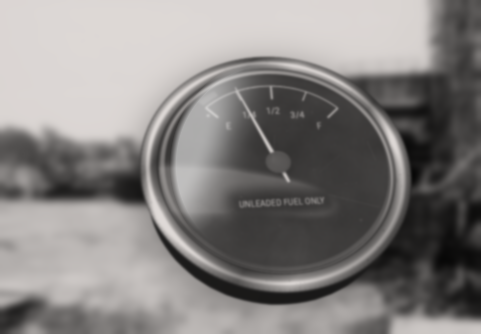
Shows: 0.25
